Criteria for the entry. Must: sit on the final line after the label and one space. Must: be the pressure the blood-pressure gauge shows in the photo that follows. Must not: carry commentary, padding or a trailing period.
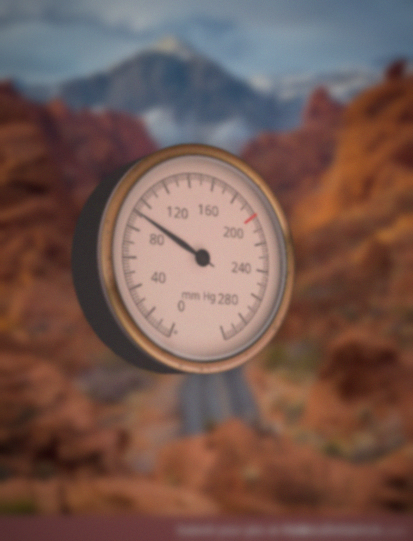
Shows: 90 mmHg
